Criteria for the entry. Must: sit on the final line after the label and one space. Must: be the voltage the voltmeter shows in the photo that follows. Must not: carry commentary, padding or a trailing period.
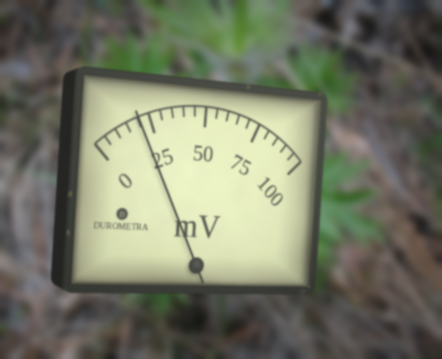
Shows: 20 mV
